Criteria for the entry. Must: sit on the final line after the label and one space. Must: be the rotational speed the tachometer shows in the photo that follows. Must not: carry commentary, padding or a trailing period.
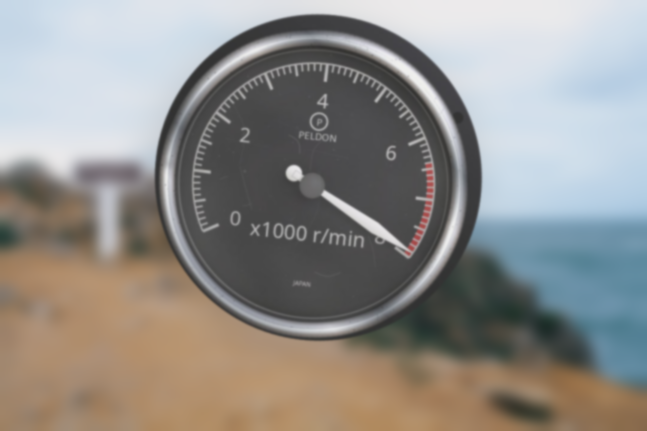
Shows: 7900 rpm
